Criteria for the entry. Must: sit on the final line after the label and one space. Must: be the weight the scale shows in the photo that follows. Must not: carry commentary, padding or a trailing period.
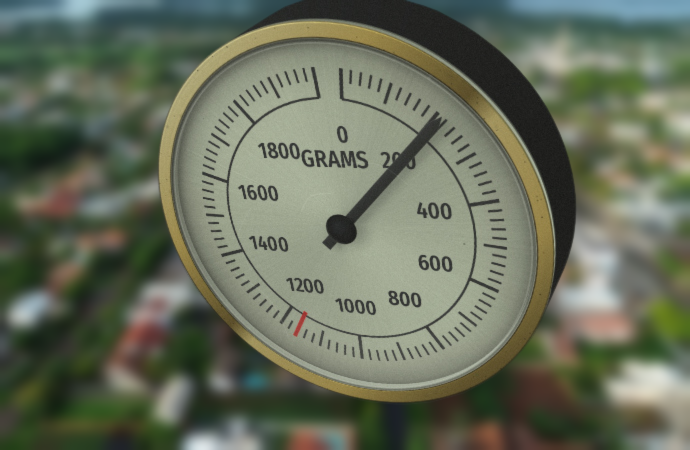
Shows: 210 g
